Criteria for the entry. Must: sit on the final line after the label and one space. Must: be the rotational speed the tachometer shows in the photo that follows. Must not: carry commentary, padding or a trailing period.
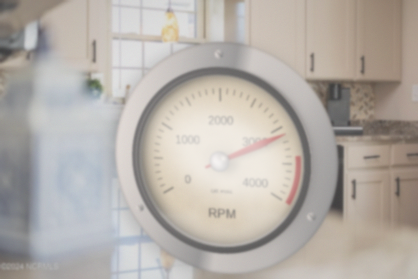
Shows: 3100 rpm
